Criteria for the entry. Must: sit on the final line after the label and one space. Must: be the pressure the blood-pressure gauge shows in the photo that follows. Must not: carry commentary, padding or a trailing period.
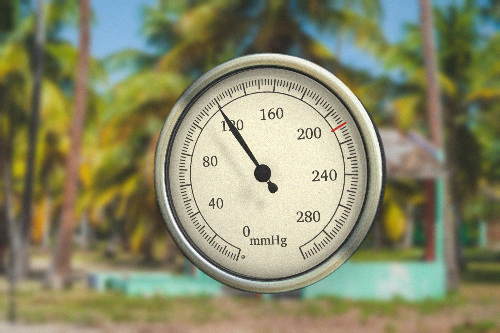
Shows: 120 mmHg
